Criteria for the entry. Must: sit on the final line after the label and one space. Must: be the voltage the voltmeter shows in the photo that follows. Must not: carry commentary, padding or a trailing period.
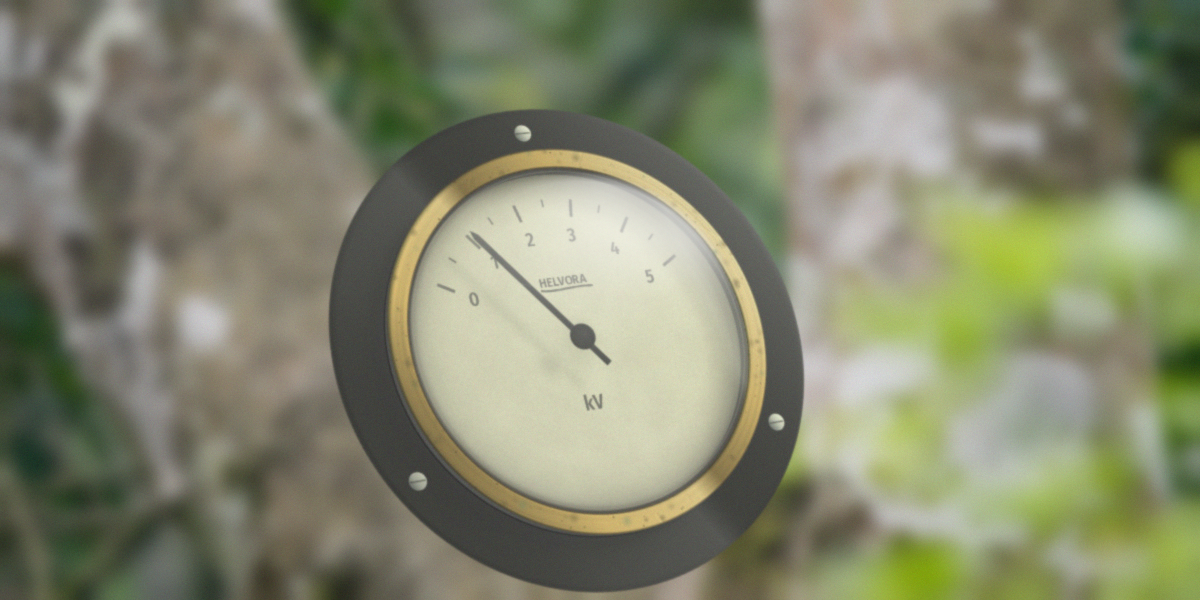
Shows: 1 kV
